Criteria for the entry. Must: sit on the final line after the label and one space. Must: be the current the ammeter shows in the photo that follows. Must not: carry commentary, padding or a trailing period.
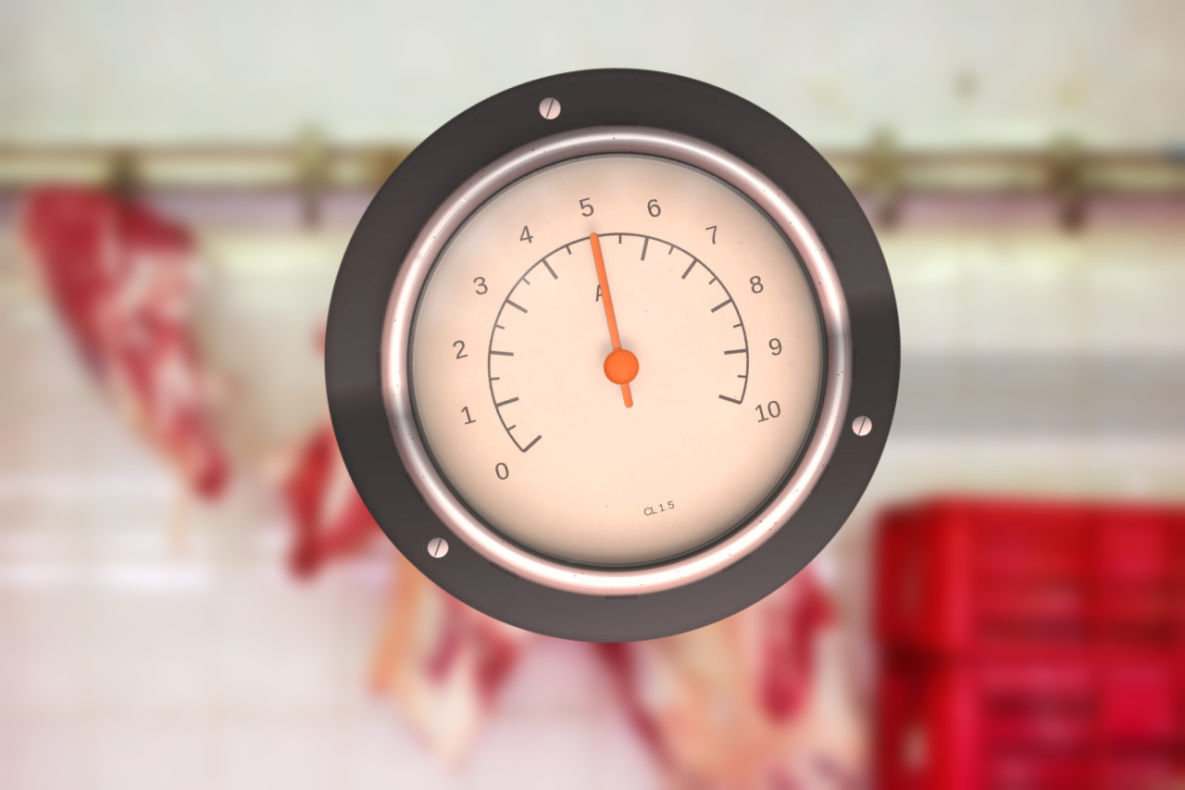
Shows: 5 A
